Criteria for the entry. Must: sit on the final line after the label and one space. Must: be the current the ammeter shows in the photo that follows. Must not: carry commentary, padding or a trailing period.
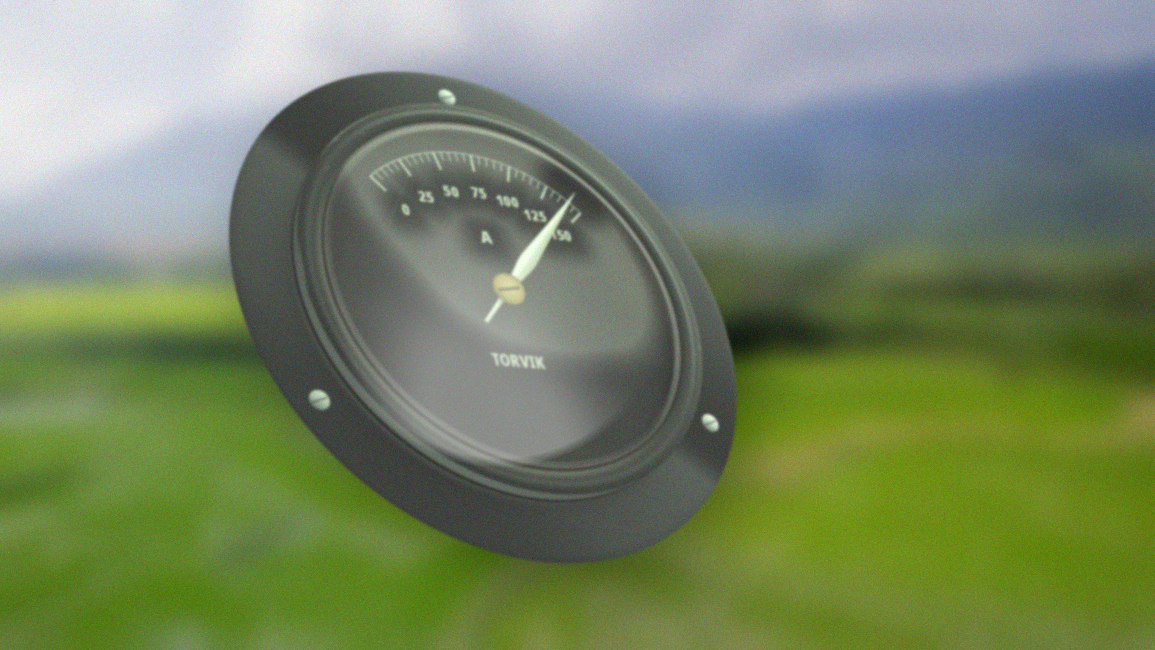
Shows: 140 A
